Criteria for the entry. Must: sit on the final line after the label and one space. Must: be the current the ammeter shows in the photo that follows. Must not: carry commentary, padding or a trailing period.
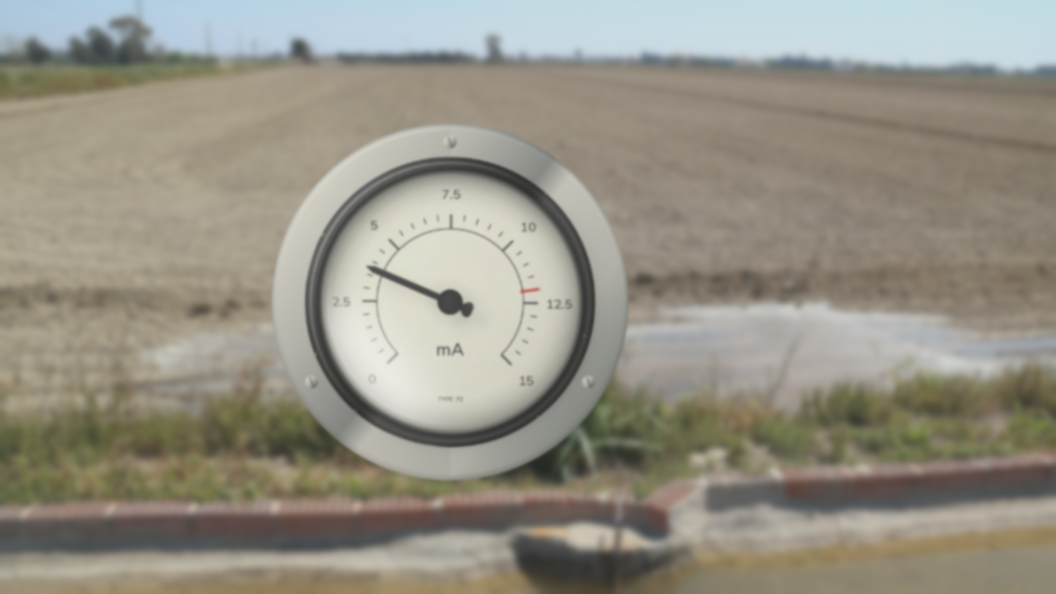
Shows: 3.75 mA
